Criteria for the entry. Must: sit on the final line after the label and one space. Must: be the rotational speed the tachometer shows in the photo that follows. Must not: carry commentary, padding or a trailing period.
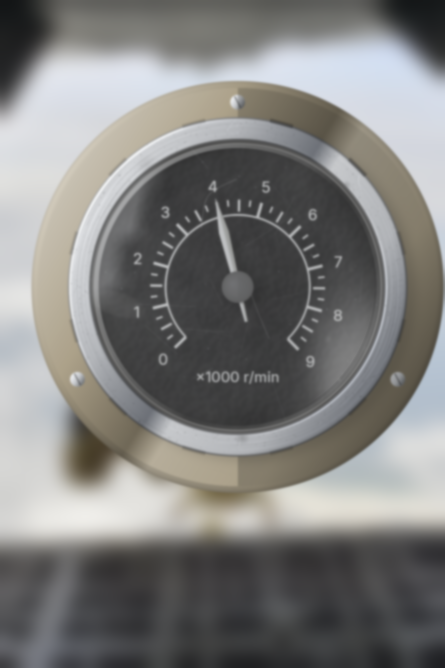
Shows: 4000 rpm
